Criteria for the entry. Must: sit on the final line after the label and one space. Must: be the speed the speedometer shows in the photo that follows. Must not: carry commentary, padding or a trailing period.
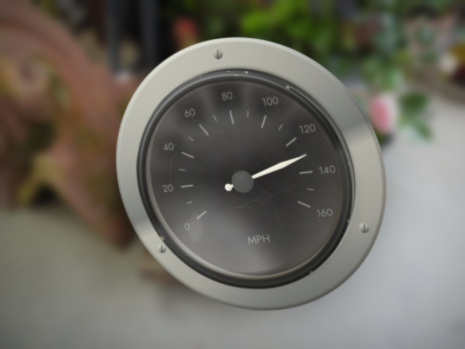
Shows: 130 mph
